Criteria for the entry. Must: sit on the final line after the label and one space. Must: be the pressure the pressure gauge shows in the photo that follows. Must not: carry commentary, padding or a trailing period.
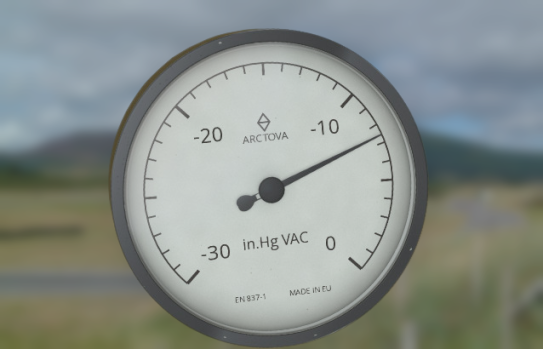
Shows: -7.5 inHg
